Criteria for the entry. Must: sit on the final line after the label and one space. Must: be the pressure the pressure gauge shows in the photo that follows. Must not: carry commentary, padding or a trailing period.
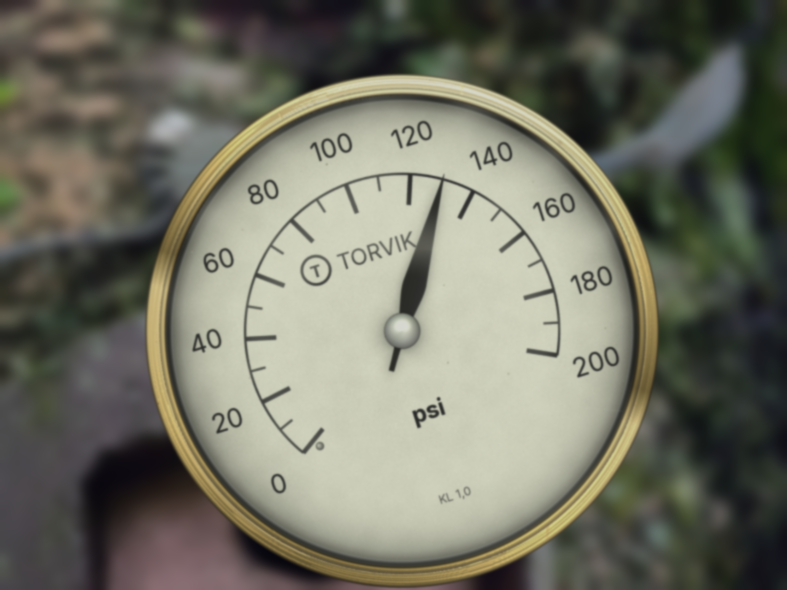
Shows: 130 psi
